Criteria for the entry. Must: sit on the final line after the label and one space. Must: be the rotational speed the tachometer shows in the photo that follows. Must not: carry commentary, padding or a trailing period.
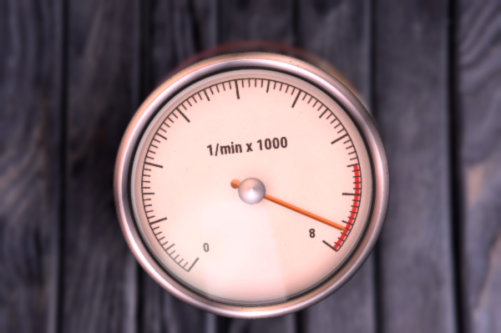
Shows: 7600 rpm
